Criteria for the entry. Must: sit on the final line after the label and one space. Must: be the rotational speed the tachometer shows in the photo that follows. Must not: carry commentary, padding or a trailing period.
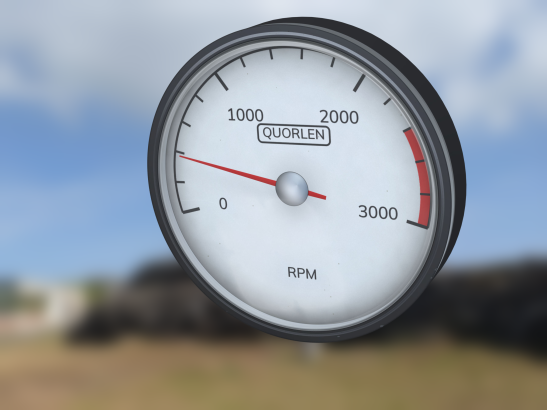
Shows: 400 rpm
